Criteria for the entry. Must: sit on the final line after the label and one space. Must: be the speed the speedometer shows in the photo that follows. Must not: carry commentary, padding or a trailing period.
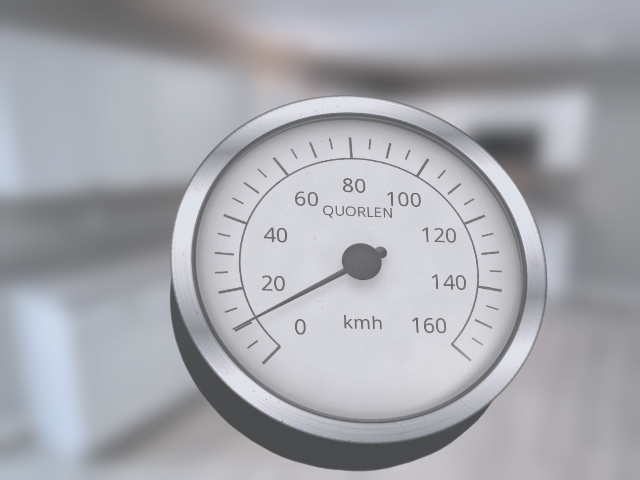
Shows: 10 km/h
